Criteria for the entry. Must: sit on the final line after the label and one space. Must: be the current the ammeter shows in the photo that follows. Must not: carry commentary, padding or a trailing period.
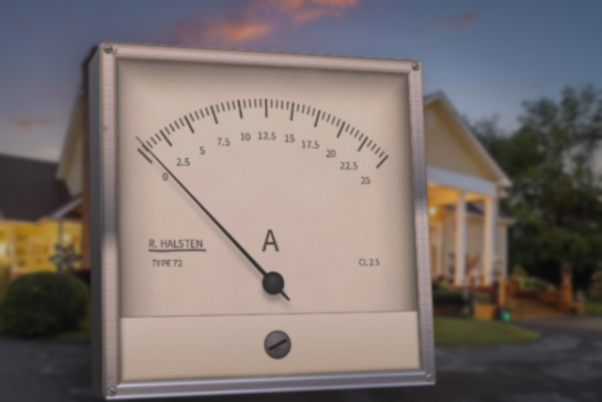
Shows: 0.5 A
